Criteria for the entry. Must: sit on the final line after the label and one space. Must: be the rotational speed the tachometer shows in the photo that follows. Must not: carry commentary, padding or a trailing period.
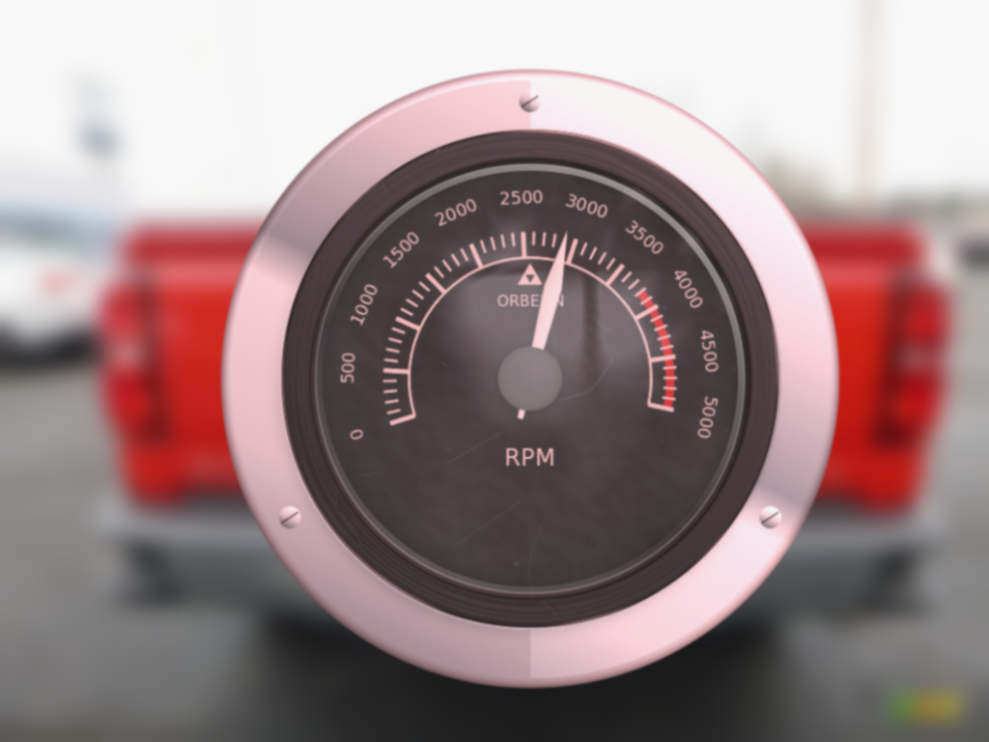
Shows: 2900 rpm
